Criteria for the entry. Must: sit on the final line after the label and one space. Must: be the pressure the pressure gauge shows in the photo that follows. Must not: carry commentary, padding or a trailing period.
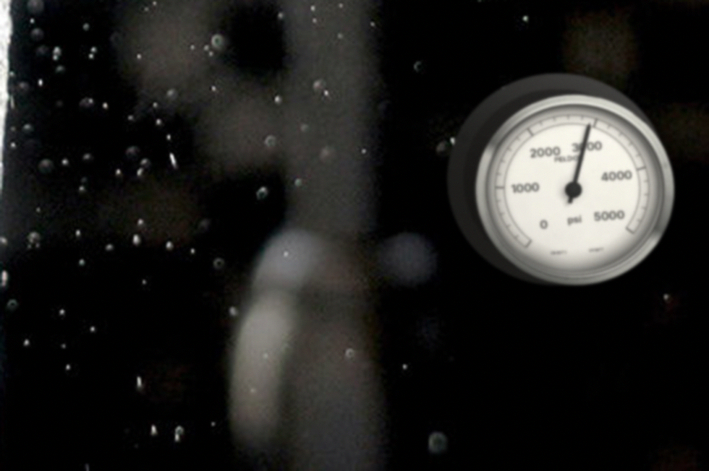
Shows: 2900 psi
